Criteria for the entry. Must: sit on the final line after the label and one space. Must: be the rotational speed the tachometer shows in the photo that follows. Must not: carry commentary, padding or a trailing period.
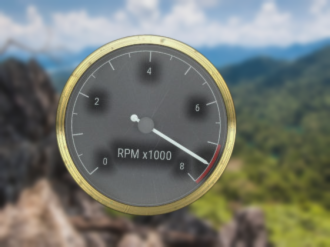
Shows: 7500 rpm
